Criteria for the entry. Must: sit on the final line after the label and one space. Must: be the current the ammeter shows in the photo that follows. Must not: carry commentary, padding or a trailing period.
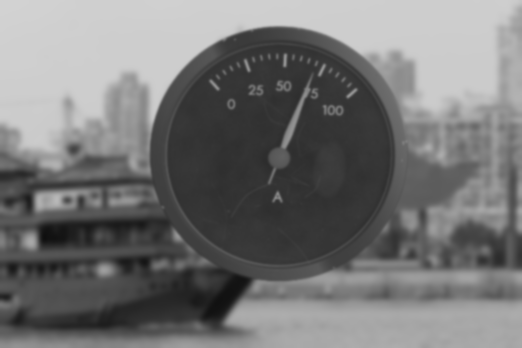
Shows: 70 A
